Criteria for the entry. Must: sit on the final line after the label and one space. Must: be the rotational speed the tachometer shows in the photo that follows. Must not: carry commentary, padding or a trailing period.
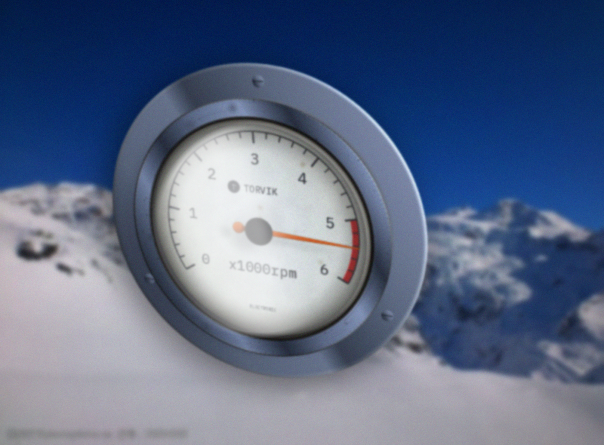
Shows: 5400 rpm
